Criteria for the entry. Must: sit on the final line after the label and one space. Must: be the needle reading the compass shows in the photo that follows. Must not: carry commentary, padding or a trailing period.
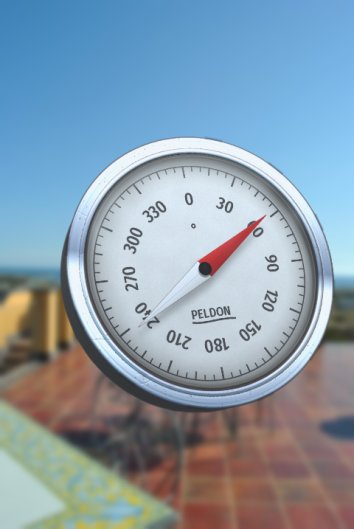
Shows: 57.5 °
